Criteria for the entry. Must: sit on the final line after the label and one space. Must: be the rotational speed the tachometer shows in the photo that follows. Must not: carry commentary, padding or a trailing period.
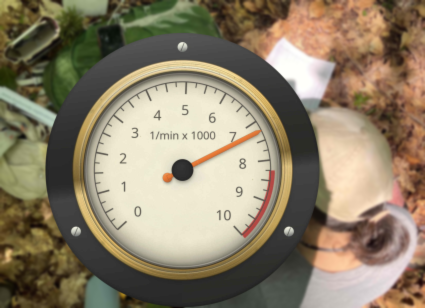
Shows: 7250 rpm
